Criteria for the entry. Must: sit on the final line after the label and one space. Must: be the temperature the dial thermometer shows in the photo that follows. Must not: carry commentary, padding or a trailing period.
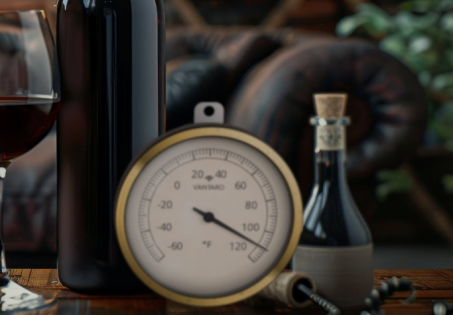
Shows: 110 °F
